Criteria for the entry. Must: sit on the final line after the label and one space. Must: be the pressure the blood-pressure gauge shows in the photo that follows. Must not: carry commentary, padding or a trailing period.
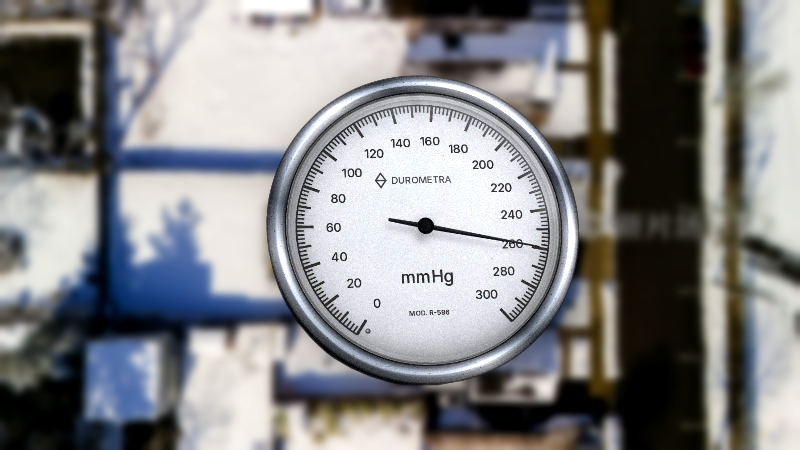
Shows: 260 mmHg
